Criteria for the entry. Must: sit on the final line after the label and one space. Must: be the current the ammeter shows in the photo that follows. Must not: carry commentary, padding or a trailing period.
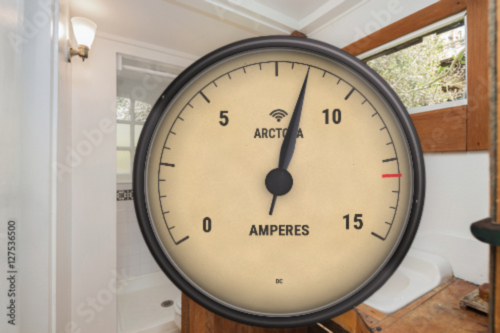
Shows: 8.5 A
